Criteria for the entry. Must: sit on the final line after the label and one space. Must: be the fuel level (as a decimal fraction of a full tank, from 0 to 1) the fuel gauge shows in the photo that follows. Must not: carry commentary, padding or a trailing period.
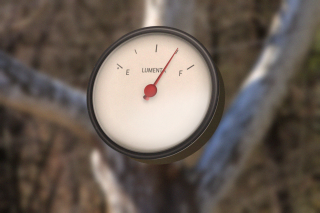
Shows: 0.75
